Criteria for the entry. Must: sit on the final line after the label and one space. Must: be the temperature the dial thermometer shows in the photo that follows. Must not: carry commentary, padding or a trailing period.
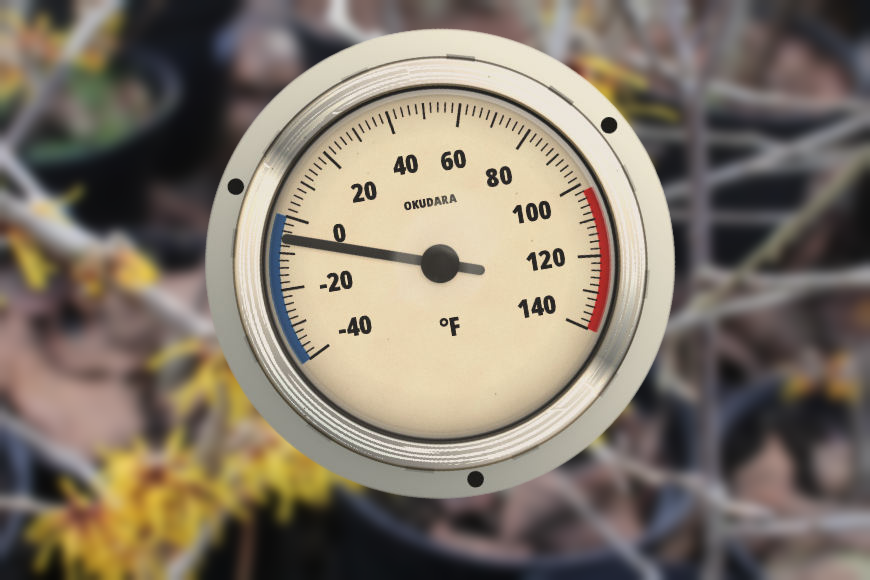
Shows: -6 °F
